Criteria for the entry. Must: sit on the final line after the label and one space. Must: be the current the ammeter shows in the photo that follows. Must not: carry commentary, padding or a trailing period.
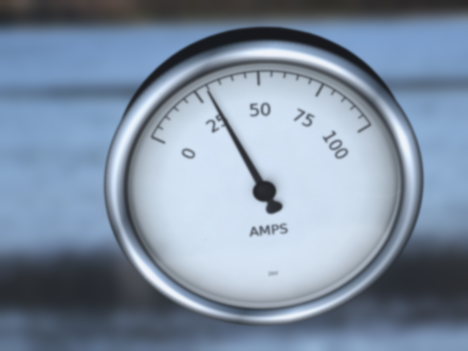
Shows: 30 A
